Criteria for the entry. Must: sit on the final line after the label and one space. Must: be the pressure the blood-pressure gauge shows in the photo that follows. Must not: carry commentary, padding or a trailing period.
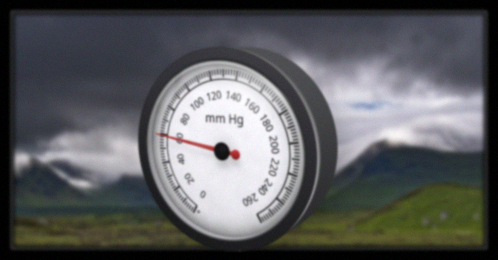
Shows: 60 mmHg
